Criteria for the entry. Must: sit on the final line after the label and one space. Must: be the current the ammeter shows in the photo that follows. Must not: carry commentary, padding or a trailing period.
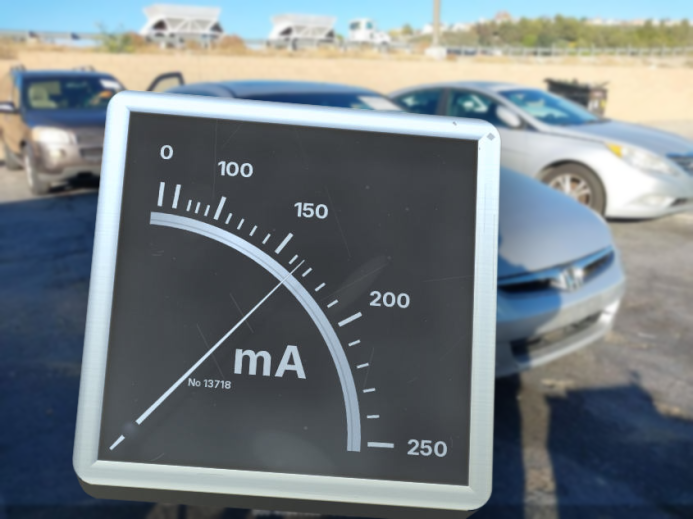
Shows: 165 mA
